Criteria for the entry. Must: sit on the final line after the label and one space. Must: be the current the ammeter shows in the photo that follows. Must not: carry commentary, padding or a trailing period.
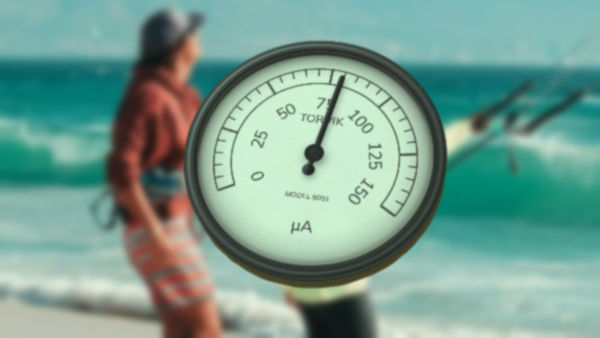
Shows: 80 µA
